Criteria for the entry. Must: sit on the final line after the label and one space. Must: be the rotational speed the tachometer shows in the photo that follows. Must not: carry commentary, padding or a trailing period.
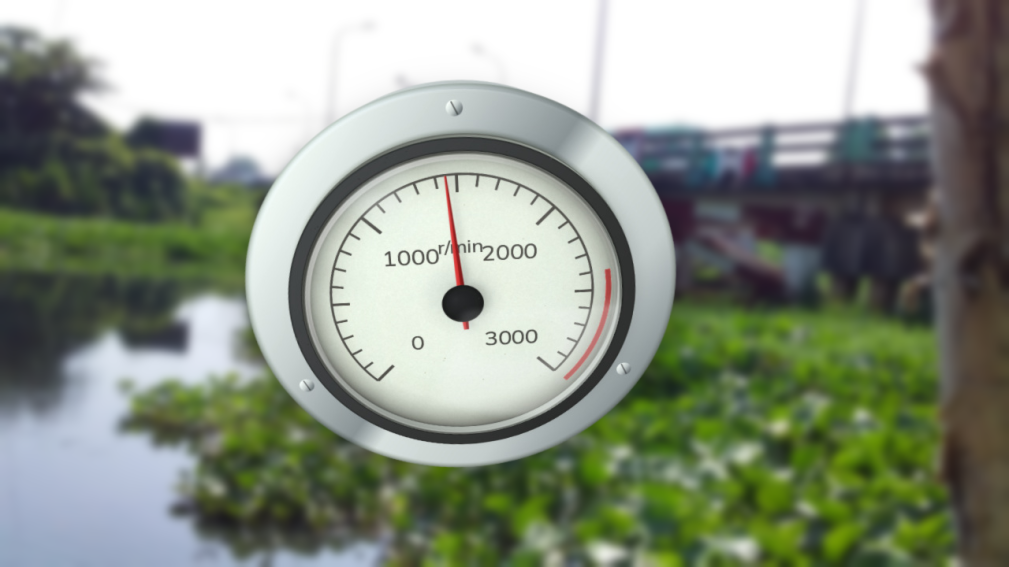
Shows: 1450 rpm
